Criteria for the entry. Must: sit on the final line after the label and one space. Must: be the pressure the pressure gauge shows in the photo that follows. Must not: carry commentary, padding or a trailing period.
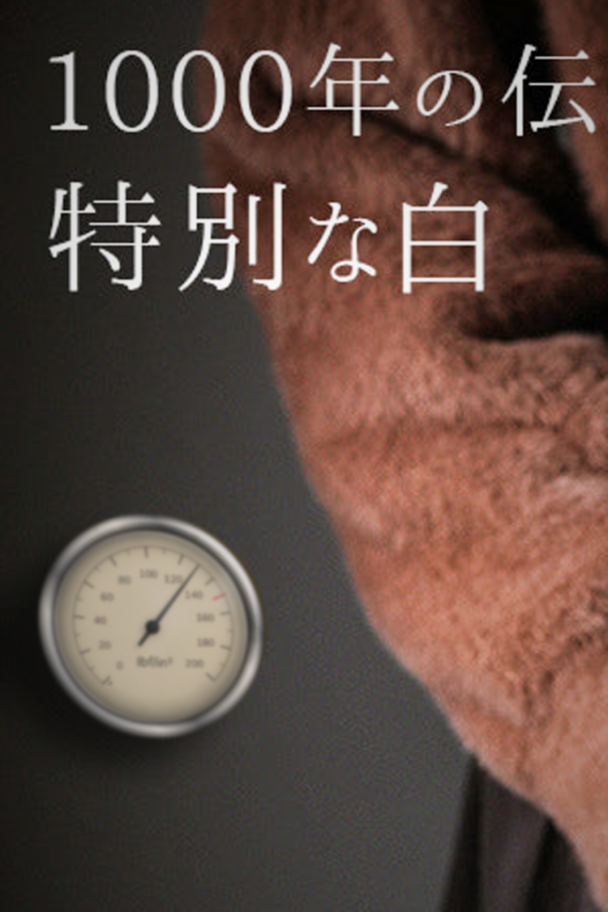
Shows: 130 psi
